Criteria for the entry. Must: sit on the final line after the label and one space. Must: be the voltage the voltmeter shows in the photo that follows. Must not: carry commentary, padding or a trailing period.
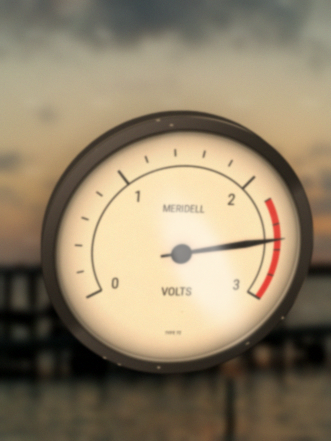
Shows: 2.5 V
